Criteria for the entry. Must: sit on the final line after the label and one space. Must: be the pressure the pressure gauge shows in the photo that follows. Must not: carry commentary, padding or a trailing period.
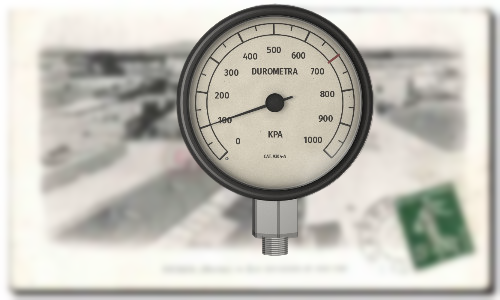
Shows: 100 kPa
